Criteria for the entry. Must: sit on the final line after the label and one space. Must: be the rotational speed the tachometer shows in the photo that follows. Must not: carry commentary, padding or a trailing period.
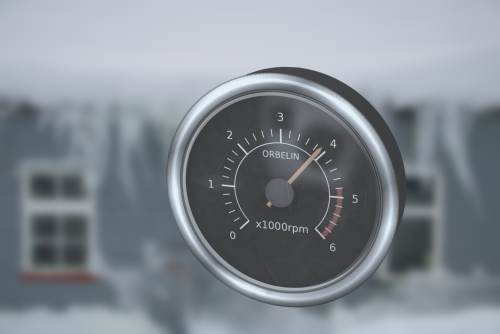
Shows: 3900 rpm
